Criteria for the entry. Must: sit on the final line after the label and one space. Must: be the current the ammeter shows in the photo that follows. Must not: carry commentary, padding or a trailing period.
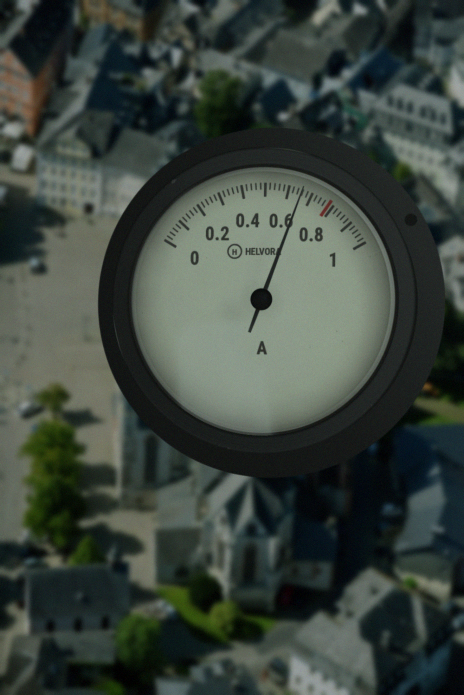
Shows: 0.66 A
